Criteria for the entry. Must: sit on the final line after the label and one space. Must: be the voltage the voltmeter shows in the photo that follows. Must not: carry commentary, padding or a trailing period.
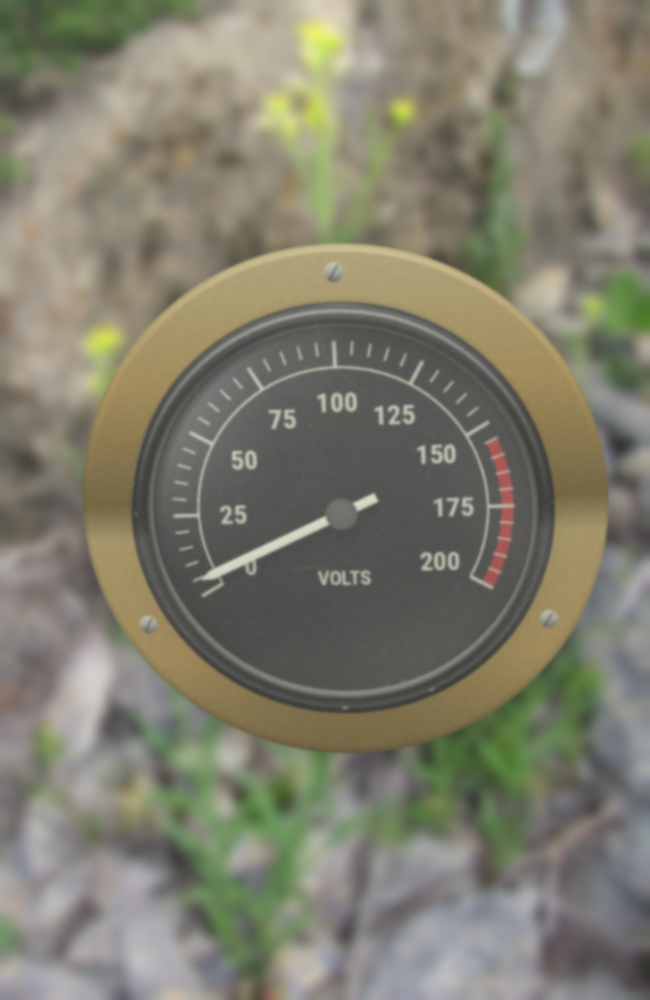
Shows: 5 V
